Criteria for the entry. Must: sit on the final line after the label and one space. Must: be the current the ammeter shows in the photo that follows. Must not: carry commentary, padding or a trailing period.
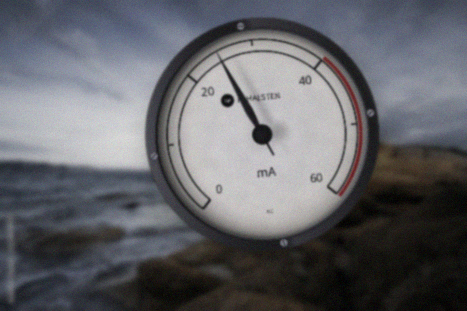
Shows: 25 mA
